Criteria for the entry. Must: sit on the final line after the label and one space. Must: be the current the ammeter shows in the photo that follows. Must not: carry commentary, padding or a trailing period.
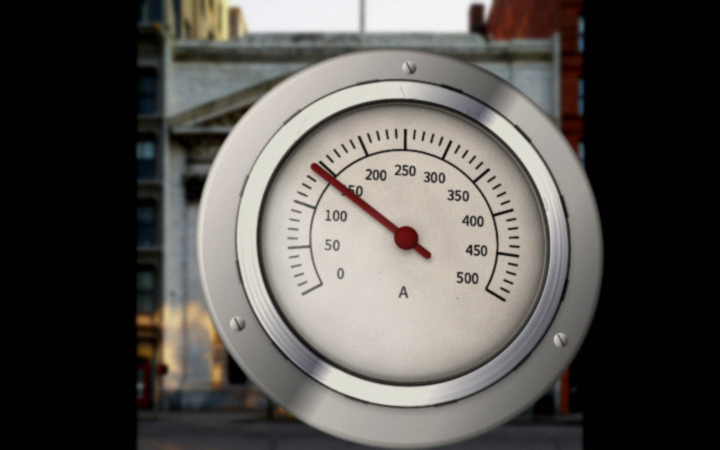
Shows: 140 A
